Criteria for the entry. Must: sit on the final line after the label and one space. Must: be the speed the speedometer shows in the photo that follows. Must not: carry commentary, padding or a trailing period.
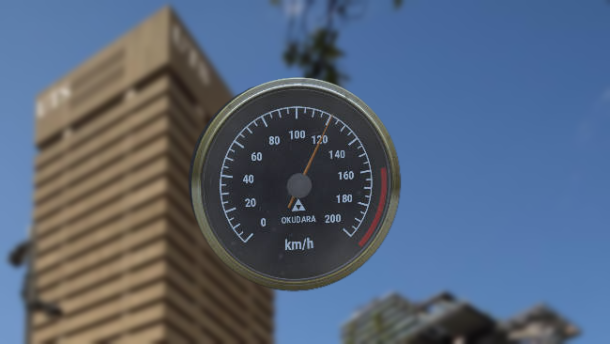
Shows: 120 km/h
